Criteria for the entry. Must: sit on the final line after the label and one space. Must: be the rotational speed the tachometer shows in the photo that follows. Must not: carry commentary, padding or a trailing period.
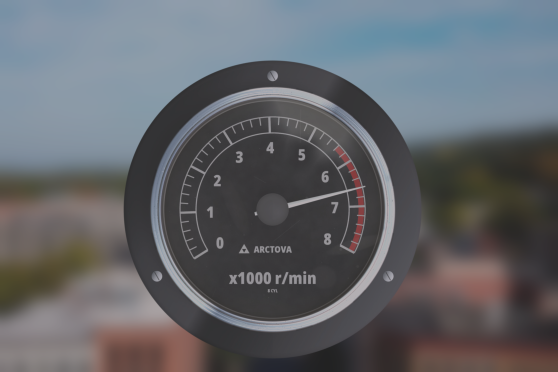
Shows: 6600 rpm
